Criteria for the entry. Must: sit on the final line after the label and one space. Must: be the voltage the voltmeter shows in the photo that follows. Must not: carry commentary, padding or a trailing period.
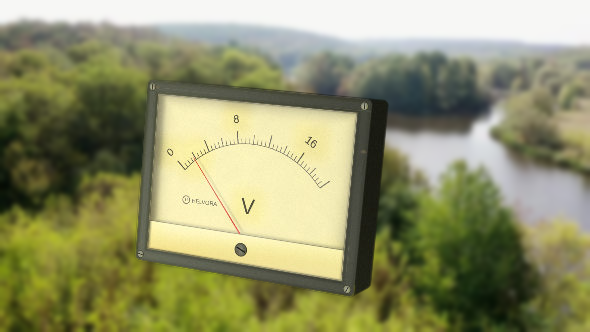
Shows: 2 V
